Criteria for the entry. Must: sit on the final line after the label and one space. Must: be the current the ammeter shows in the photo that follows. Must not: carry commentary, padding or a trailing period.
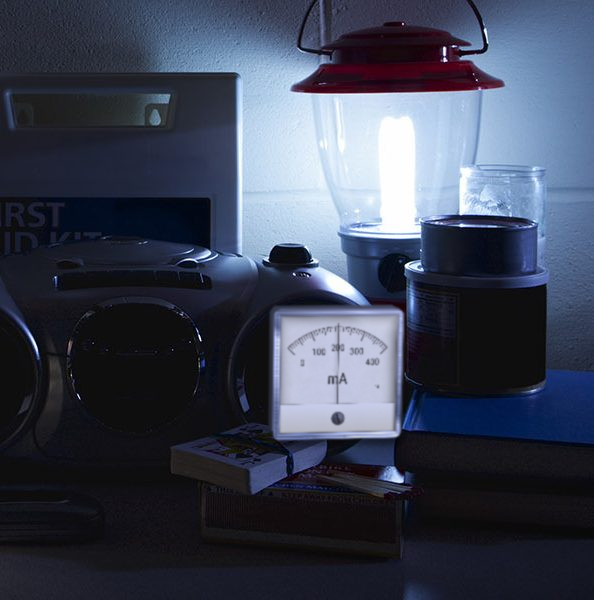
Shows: 200 mA
